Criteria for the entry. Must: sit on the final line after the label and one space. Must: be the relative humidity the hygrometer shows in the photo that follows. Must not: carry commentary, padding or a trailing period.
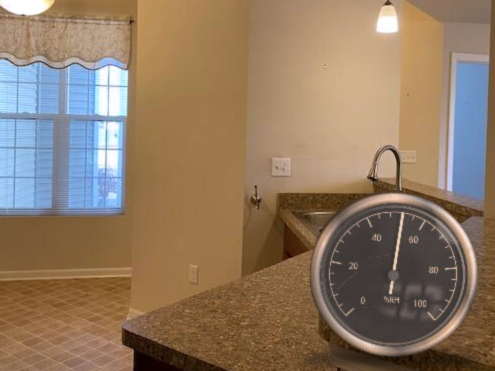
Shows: 52 %
